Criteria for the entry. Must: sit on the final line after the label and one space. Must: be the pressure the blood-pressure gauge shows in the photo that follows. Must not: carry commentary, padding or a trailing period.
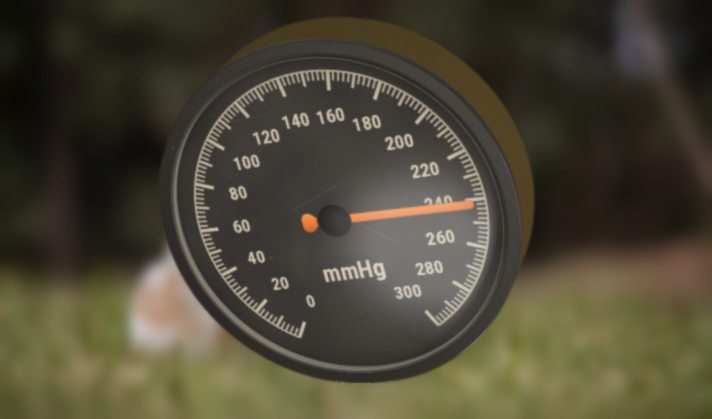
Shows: 240 mmHg
